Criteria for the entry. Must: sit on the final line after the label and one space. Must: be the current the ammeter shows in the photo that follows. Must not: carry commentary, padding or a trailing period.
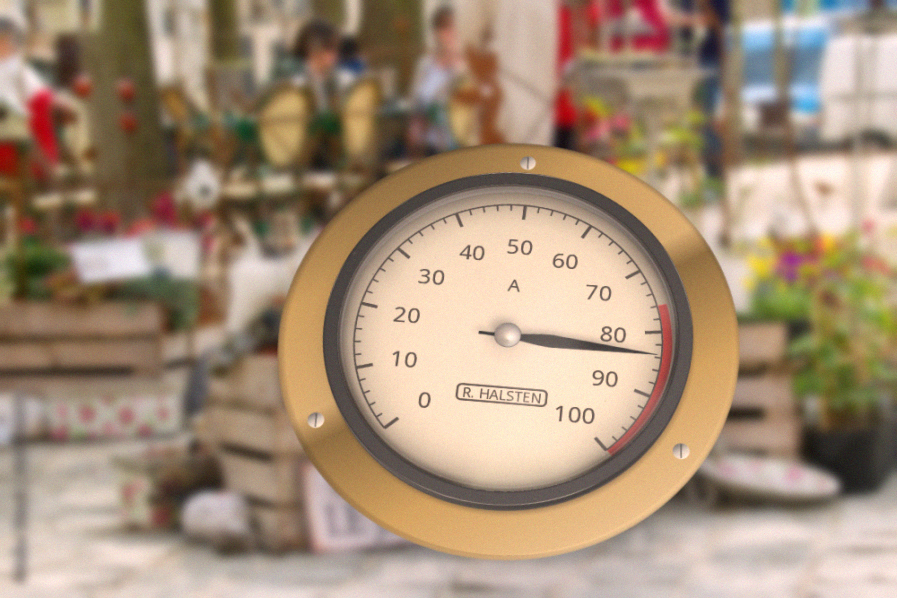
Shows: 84 A
